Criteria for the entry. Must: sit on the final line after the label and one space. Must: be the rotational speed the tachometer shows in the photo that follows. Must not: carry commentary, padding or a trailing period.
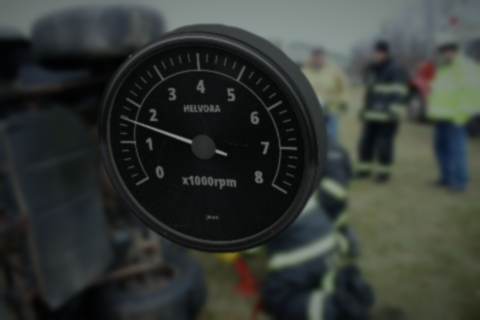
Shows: 1600 rpm
